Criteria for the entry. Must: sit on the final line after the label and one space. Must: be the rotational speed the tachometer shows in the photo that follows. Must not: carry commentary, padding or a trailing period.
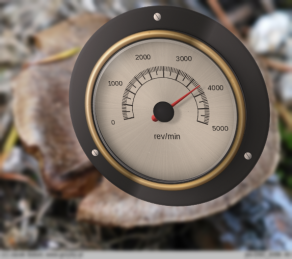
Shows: 3750 rpm
